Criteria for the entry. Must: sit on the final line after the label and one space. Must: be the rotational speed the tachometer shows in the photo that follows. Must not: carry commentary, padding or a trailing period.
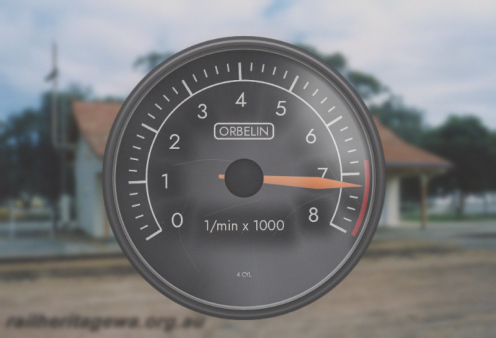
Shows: 7200 rpm
